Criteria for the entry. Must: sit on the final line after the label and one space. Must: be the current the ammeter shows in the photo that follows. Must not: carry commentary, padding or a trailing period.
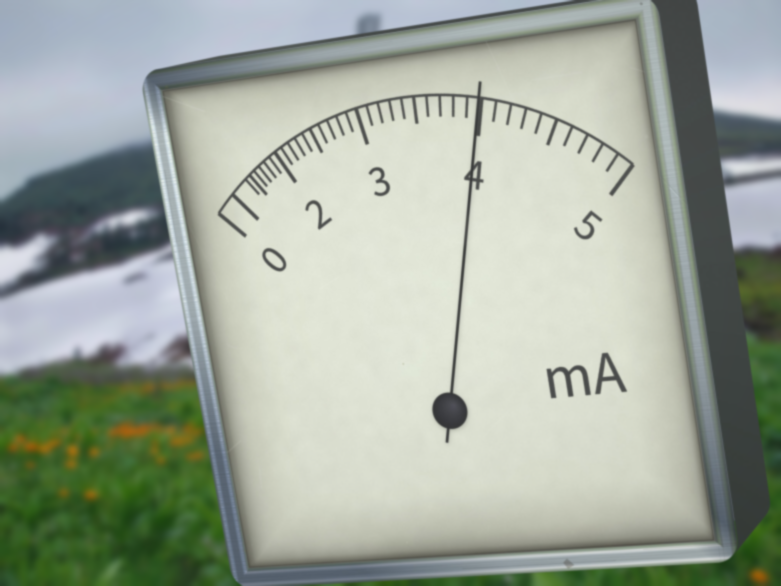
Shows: 4 mA
